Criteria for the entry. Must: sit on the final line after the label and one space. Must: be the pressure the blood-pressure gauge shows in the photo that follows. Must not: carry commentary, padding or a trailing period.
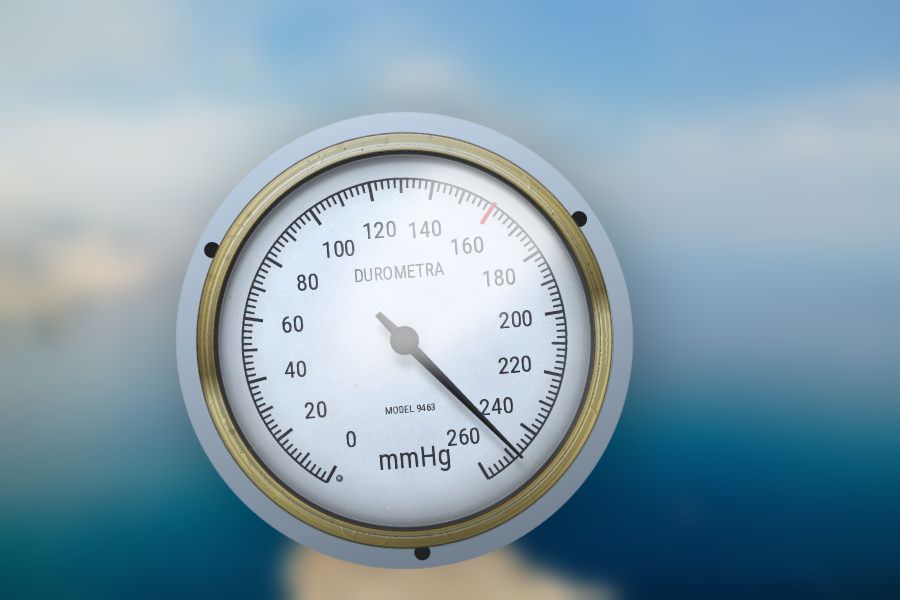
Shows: 248 mmHg
